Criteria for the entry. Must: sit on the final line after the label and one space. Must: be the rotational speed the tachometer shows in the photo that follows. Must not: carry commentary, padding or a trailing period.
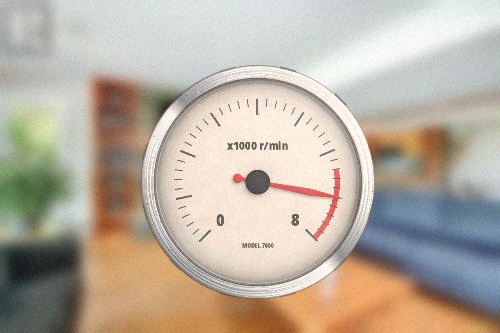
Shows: 7000 rpm
